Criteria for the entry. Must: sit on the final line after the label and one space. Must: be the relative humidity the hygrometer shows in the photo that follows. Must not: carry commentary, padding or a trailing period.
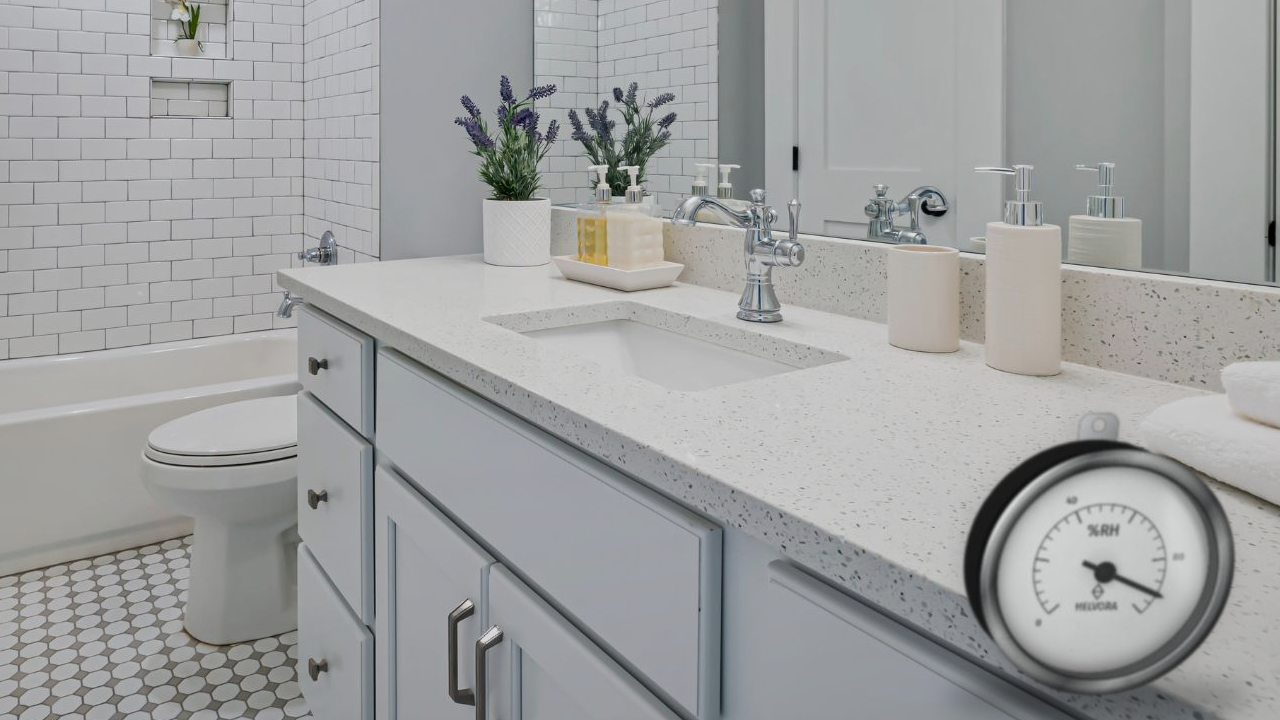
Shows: 92 %
